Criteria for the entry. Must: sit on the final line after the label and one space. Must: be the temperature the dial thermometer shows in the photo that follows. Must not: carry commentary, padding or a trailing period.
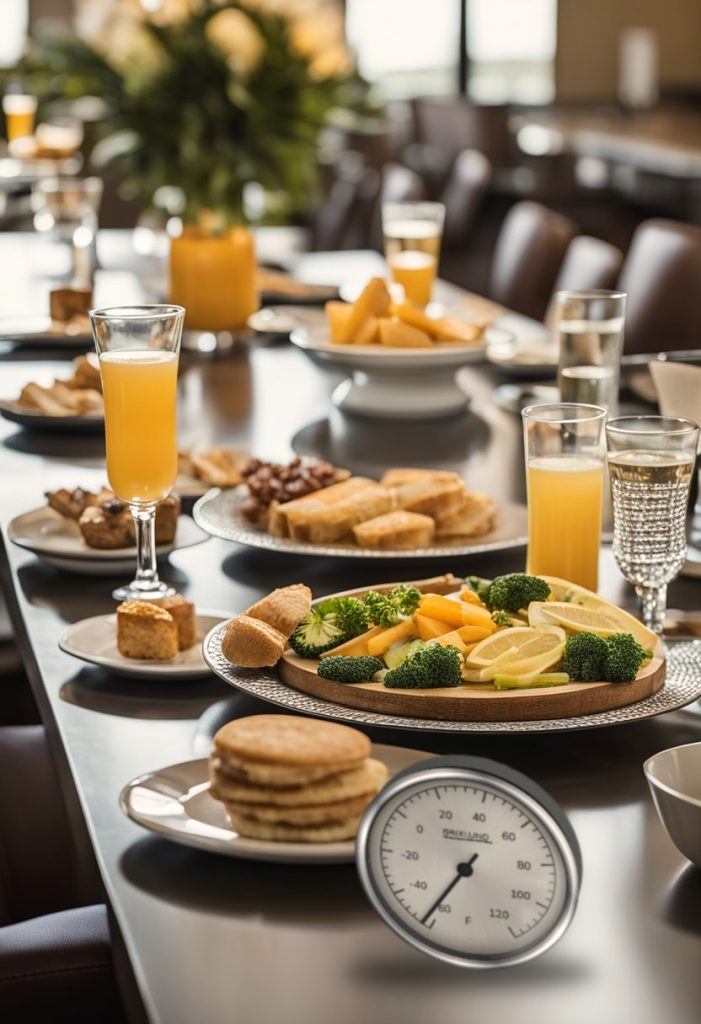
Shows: -56 °F
